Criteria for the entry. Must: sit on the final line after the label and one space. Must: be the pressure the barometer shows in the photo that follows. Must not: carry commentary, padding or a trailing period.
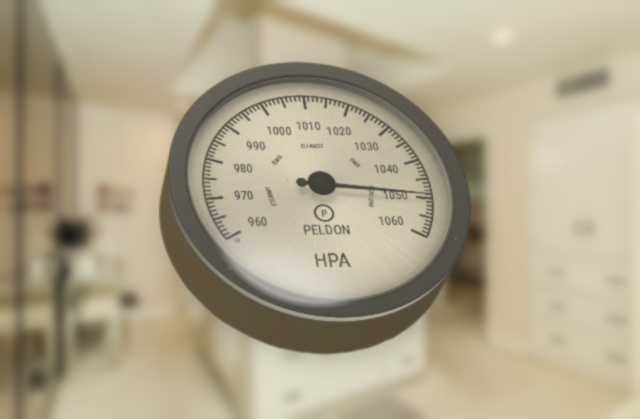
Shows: 1050 hPa
